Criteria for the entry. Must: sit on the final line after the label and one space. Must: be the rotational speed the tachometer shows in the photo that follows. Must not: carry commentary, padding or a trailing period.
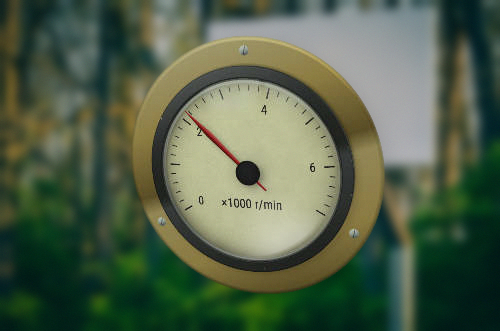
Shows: 2200 rpm
